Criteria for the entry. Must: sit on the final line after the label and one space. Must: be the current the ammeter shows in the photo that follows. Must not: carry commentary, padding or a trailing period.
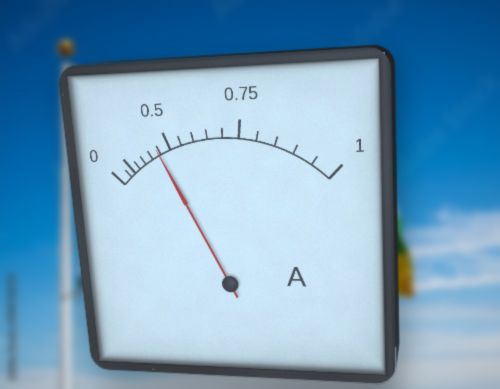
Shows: 0.45 A
